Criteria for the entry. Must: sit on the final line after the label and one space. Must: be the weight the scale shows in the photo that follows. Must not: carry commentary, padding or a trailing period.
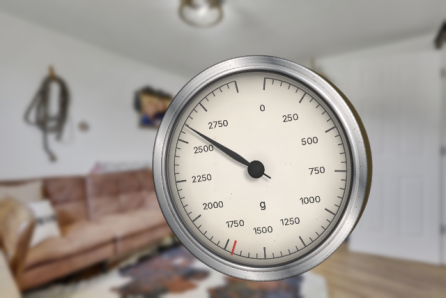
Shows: 2600 g
